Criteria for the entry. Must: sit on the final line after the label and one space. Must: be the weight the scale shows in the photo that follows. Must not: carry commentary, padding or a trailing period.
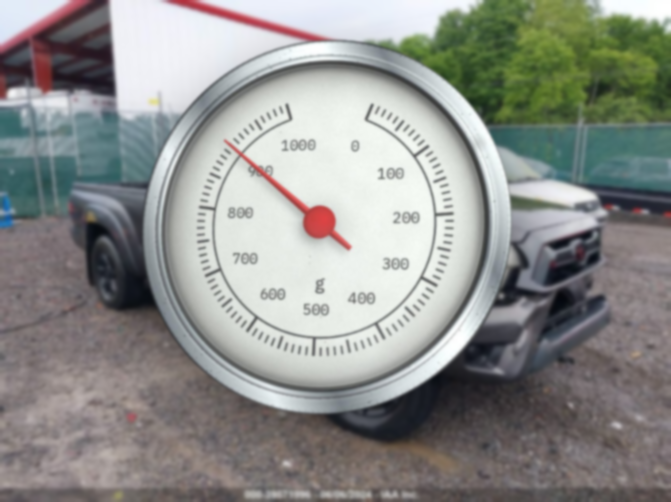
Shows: 900 g
